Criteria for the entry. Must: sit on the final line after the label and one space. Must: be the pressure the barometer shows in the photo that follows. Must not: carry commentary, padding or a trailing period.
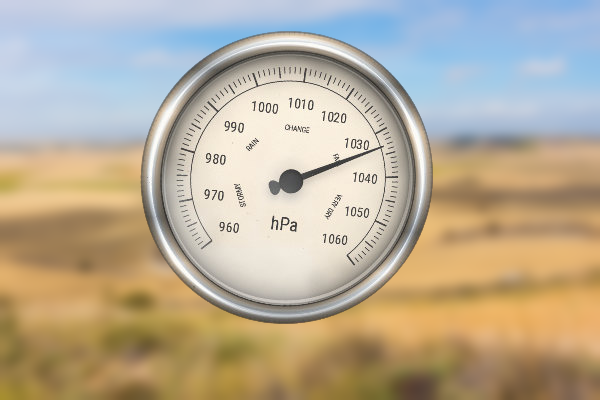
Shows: 1033 hPa
